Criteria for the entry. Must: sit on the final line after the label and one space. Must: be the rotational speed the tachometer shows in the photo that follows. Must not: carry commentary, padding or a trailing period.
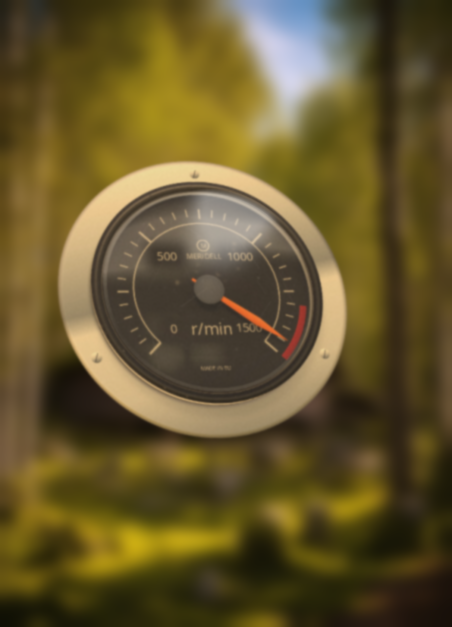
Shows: 1450 rpm
